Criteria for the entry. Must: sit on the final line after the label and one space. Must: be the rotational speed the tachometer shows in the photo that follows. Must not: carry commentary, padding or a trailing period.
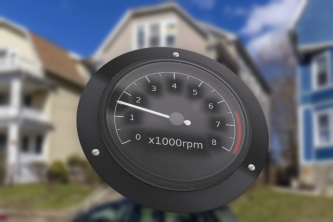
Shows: 1500 rpm
